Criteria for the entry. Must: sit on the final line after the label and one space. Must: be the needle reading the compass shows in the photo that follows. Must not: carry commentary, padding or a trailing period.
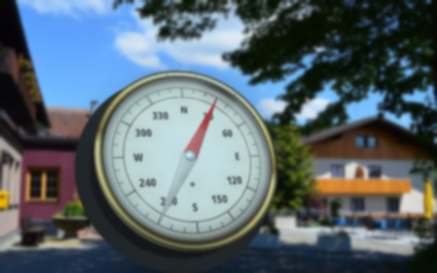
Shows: 30 °
